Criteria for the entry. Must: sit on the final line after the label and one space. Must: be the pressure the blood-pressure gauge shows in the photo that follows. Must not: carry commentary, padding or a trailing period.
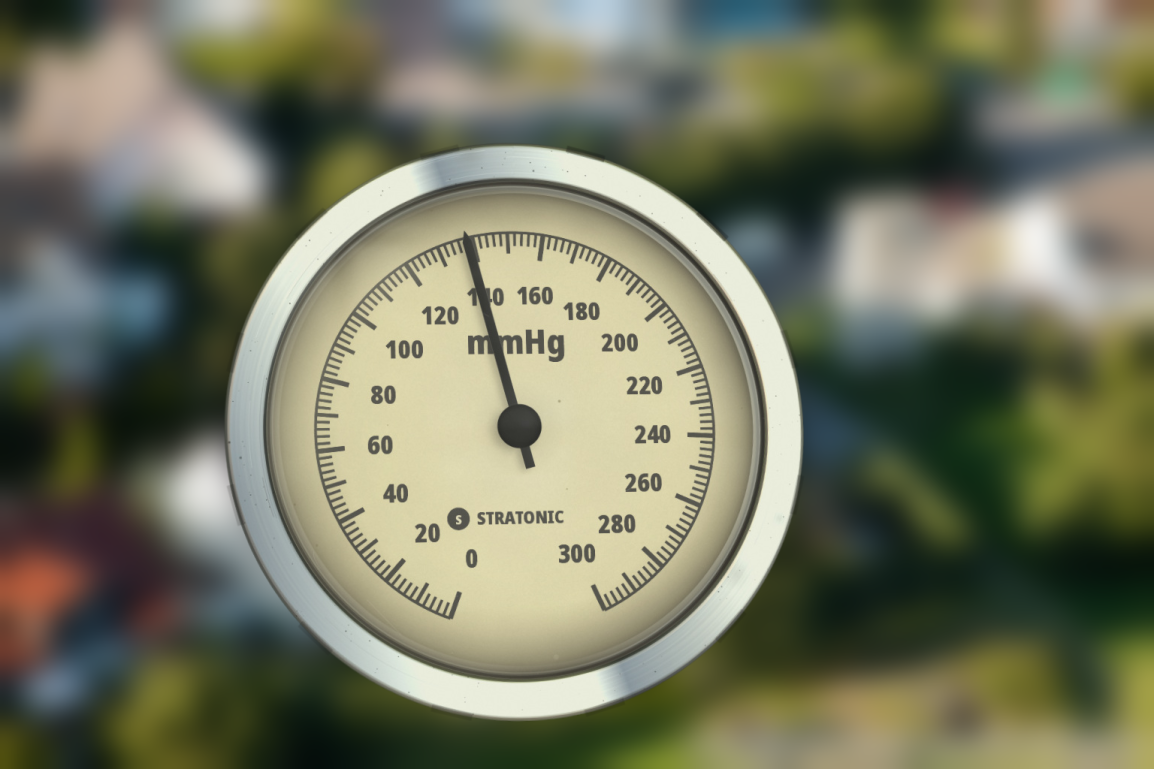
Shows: 138 mmHg
